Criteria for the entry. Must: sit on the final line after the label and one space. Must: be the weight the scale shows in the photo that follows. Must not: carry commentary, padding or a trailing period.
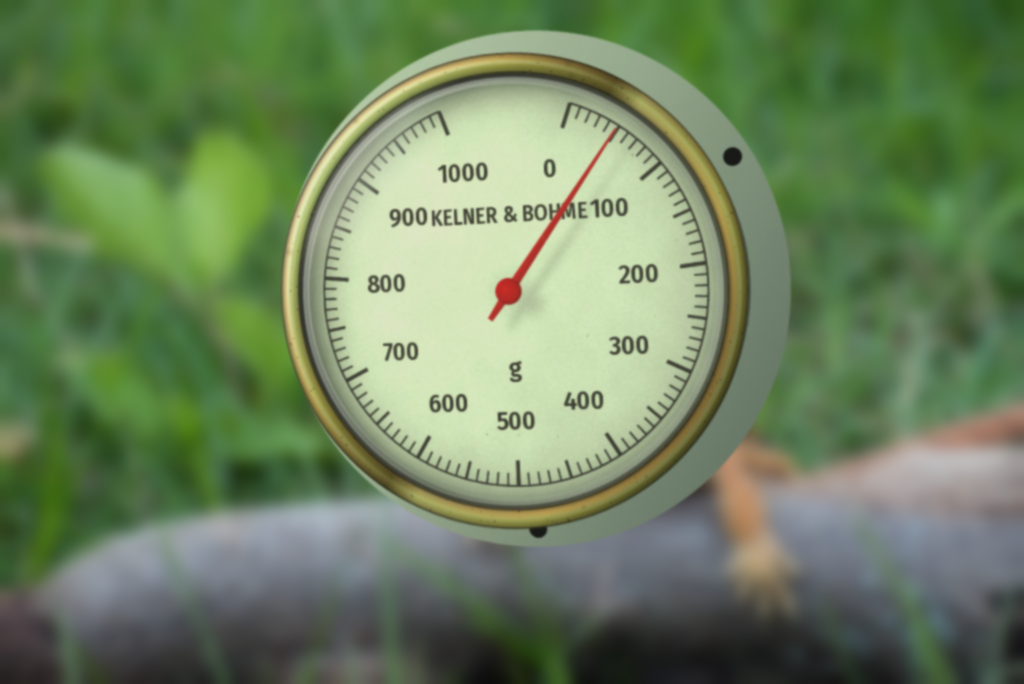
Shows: 50 g
